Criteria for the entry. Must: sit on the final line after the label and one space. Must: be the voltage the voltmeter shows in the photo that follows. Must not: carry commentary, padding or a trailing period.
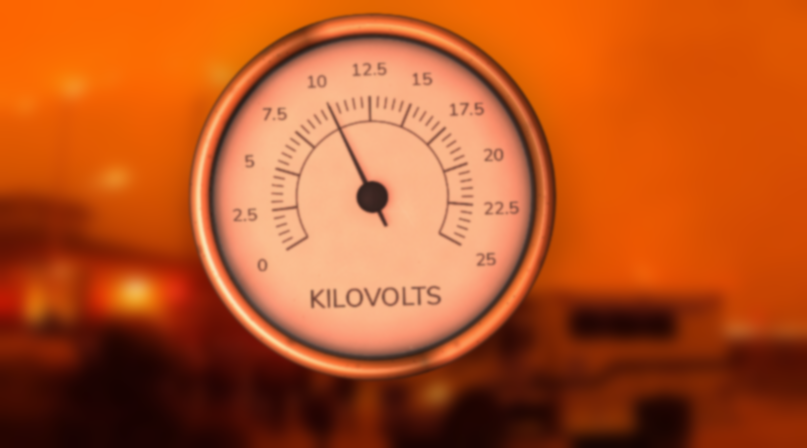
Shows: 10 kV
